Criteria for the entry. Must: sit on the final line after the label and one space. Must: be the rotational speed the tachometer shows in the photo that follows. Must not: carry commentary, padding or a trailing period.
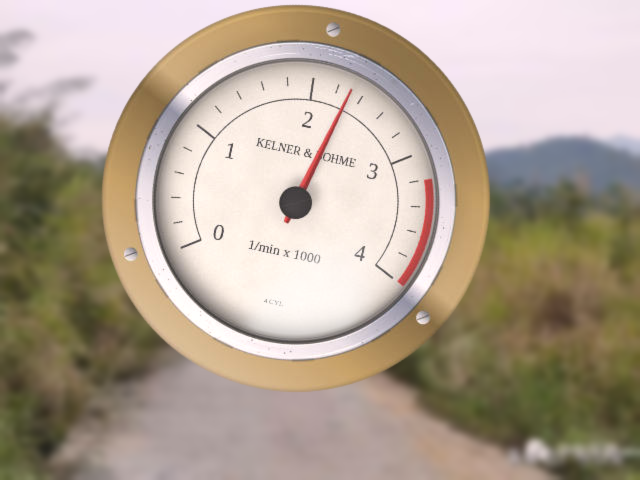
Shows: 2300 rpm
